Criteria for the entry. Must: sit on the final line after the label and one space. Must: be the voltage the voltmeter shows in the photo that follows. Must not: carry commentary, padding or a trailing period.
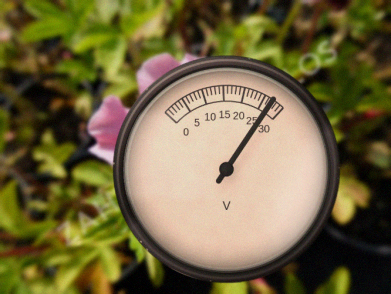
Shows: 27 V
